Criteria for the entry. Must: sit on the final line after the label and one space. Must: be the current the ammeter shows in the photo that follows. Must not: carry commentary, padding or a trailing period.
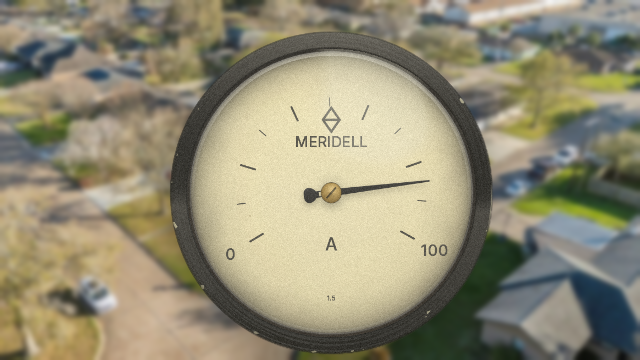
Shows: 85 A
